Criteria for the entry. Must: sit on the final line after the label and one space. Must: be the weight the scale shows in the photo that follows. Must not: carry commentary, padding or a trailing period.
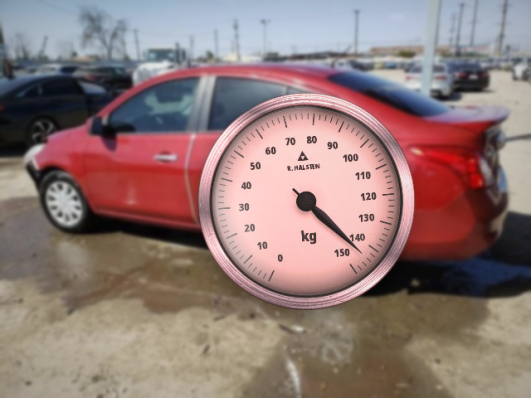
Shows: 144 kg
